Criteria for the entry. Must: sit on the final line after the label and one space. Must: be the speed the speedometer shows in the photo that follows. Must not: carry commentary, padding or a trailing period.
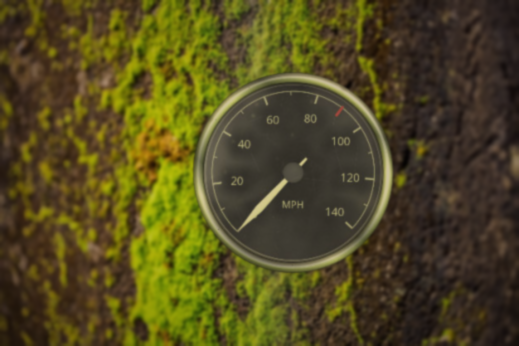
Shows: 0 mph
